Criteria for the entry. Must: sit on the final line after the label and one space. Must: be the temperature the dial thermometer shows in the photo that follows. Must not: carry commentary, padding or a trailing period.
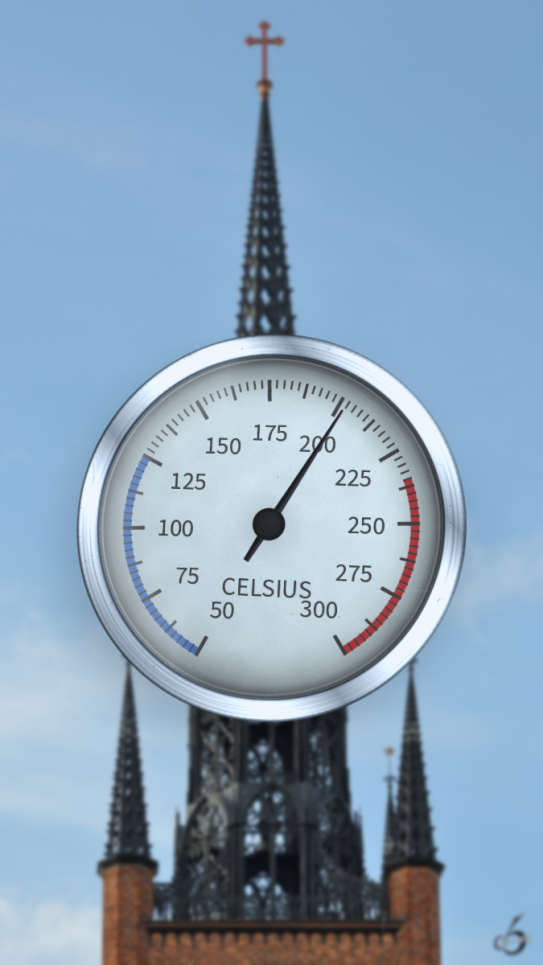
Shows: 202.5 °C
